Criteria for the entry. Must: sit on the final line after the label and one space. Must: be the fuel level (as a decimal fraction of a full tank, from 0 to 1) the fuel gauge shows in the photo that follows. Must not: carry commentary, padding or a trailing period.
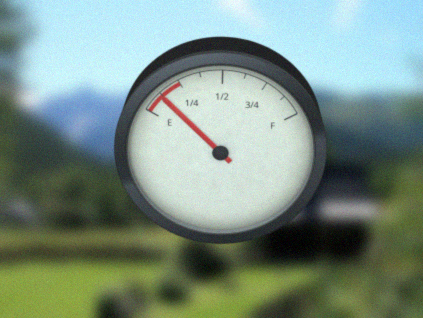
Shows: 0.125
